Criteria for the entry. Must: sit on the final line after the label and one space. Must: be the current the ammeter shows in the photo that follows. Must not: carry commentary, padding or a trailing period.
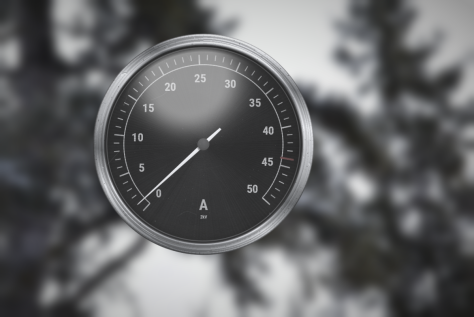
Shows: 1 A
